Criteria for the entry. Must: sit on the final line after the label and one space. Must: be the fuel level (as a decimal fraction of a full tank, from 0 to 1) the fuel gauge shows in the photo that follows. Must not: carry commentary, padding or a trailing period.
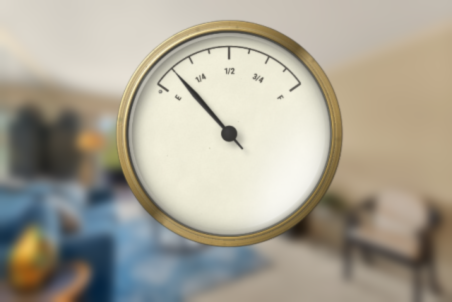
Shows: 0.125
